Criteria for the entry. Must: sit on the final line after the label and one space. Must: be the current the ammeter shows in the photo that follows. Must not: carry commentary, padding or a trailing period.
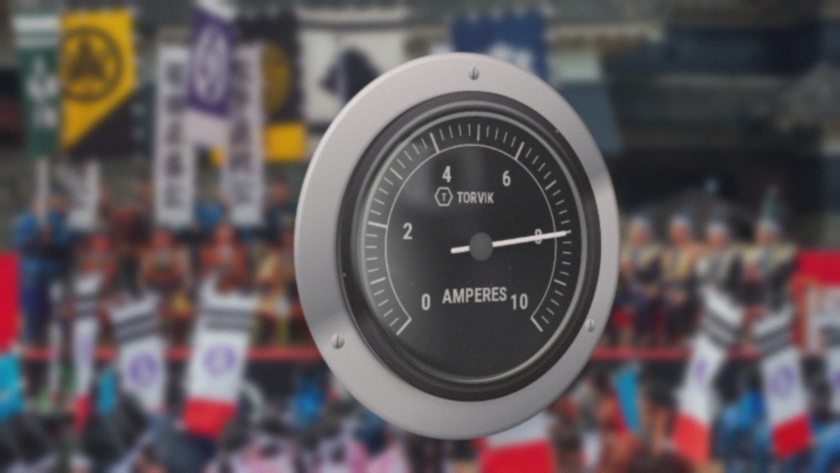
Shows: 8 A
